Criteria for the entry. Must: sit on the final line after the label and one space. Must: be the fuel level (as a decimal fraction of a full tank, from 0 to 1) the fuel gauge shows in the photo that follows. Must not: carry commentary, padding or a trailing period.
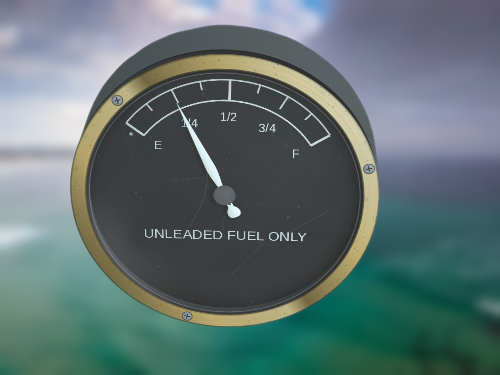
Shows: 0.25
